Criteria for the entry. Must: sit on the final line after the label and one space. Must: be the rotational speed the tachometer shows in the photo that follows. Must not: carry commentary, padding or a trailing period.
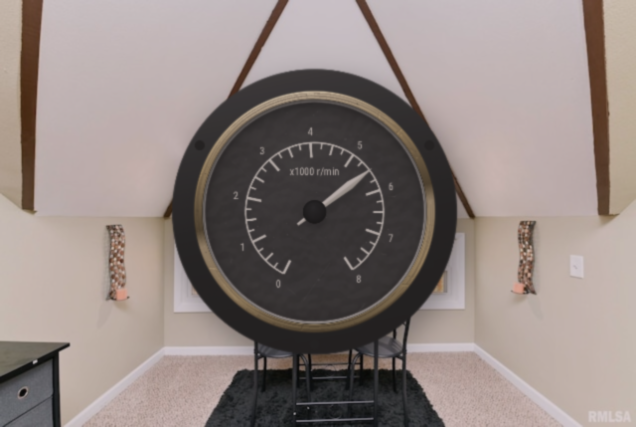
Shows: 5500 rpm
